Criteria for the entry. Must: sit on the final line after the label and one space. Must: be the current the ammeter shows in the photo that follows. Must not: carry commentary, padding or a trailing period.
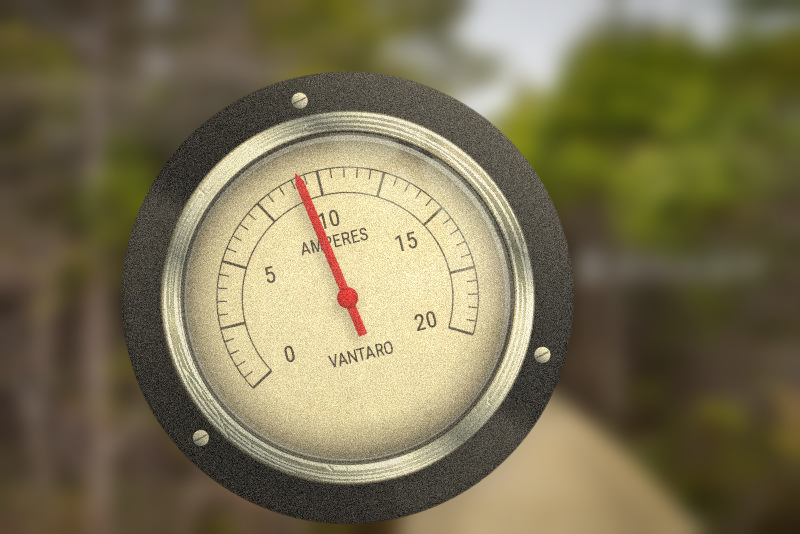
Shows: 9.25 A
